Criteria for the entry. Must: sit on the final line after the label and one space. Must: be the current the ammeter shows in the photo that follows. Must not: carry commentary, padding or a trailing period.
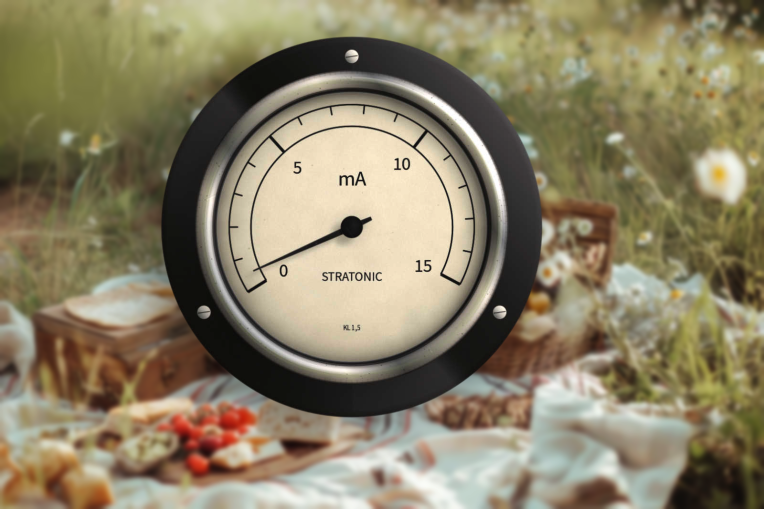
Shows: 0.5 mA
